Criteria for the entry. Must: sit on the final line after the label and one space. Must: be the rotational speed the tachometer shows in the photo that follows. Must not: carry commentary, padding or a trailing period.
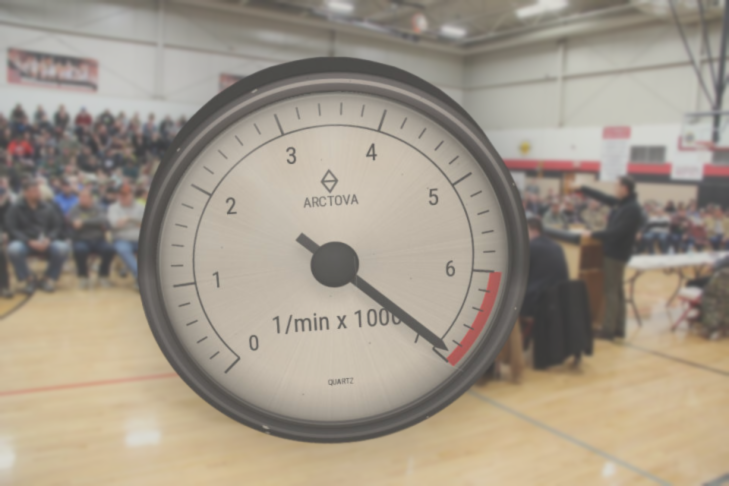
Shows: 6900 rpm
